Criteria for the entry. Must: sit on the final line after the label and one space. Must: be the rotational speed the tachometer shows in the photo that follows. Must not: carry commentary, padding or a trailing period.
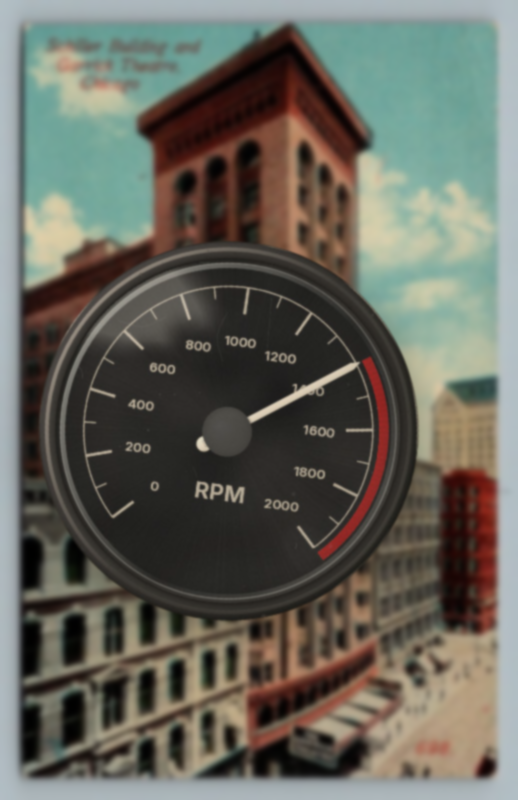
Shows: 1400 rpm
